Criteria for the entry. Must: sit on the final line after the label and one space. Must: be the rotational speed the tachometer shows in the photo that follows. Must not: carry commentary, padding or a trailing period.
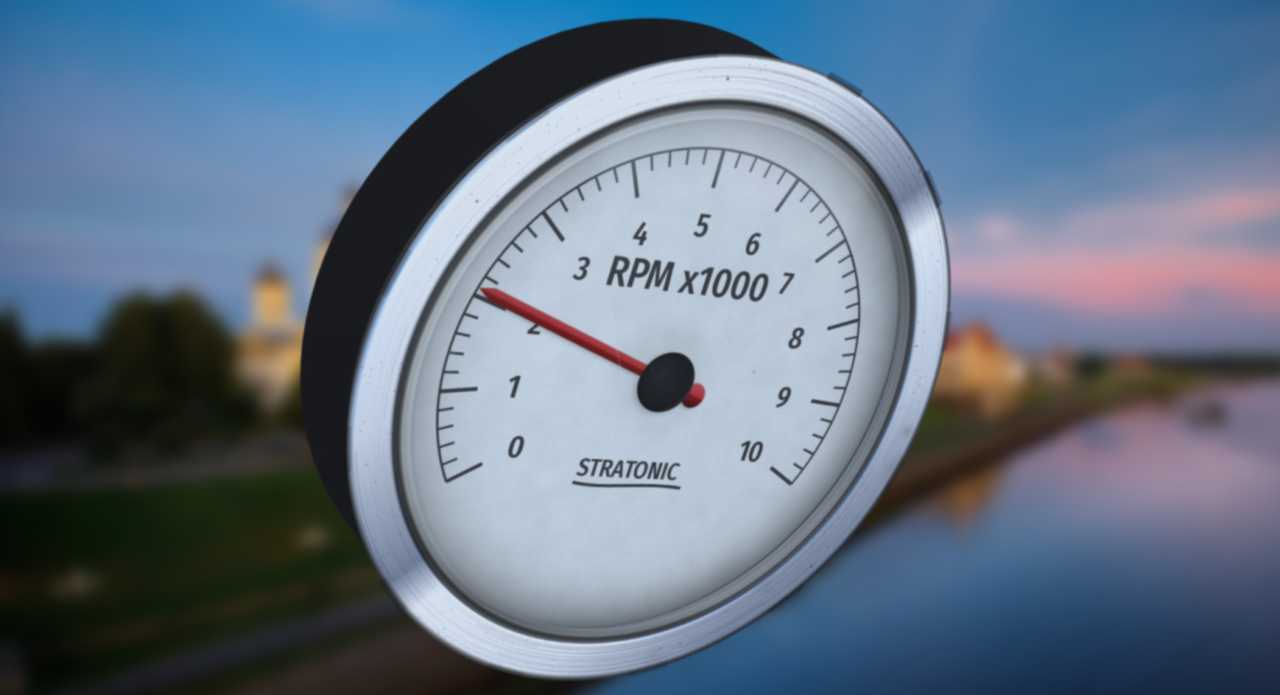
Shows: 2100 rpm
